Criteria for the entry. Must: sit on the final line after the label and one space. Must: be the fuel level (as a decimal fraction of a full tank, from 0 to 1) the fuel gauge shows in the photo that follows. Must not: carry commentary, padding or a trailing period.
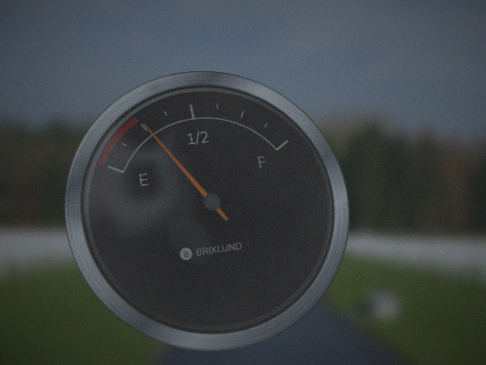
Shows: 0.25
